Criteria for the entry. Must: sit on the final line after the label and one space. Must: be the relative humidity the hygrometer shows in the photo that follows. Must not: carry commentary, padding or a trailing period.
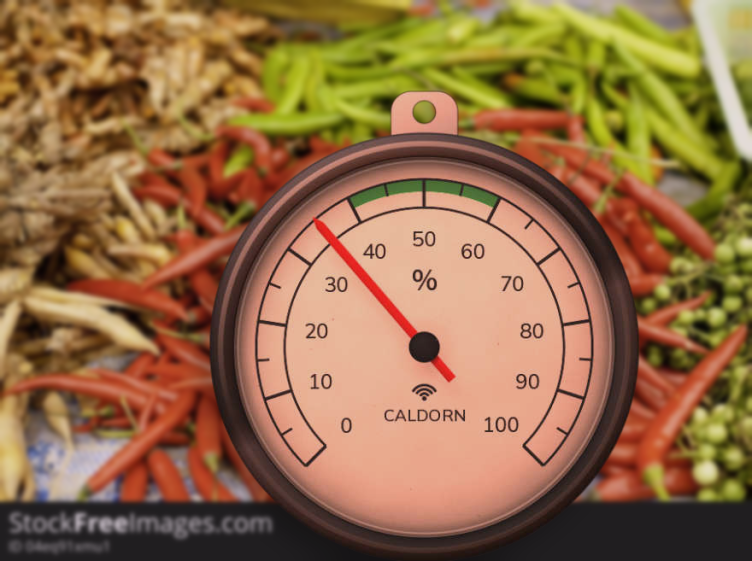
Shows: 35 %
